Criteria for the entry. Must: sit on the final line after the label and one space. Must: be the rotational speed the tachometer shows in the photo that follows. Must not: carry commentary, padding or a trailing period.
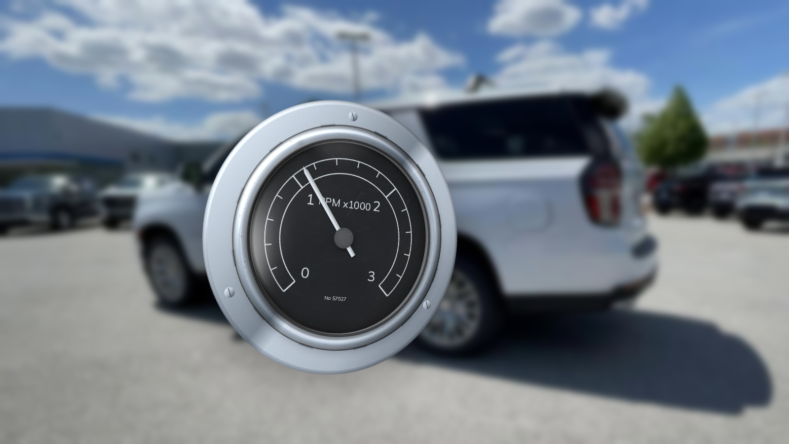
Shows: 1100 rpm
